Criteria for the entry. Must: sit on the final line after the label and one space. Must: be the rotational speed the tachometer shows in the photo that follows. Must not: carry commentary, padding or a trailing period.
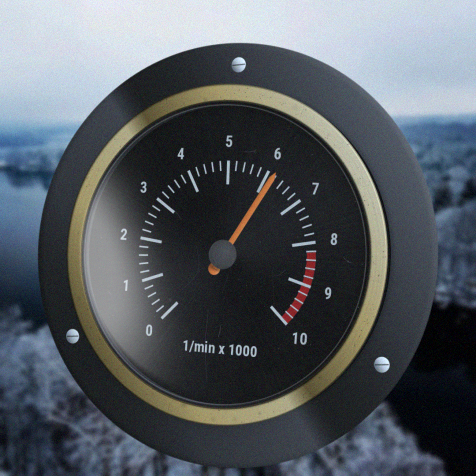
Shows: 6200 rpm
